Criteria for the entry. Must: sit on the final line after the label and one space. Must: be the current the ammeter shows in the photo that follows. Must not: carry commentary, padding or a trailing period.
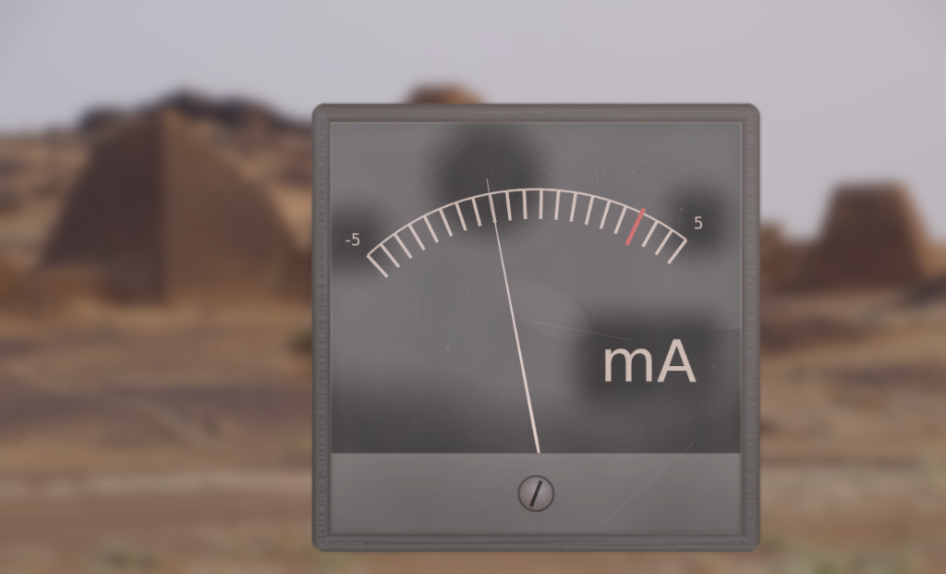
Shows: -1 mA
